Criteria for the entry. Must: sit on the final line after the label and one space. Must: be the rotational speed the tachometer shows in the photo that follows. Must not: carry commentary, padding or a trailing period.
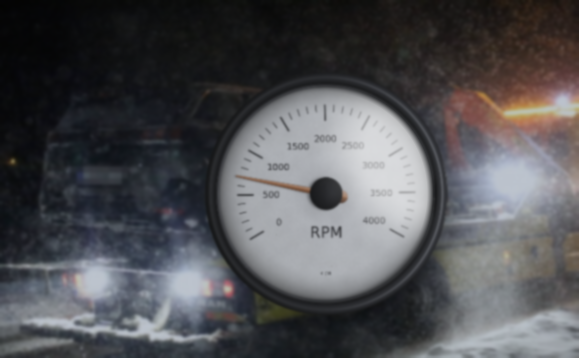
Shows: 700 rpm
